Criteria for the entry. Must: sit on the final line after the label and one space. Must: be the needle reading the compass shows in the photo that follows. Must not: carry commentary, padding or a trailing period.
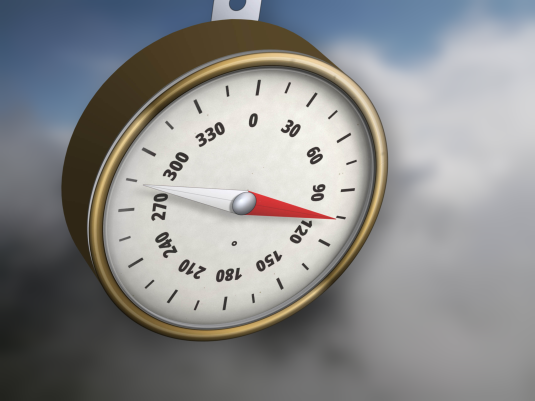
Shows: 105 °
